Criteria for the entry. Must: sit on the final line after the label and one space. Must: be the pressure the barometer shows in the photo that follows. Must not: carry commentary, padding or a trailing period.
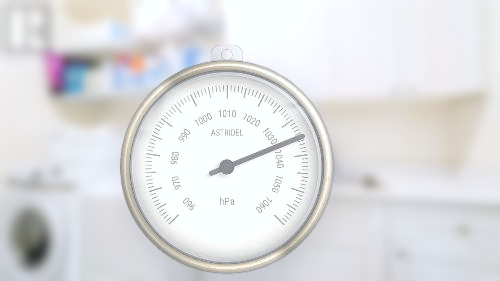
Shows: 1035 hPa
